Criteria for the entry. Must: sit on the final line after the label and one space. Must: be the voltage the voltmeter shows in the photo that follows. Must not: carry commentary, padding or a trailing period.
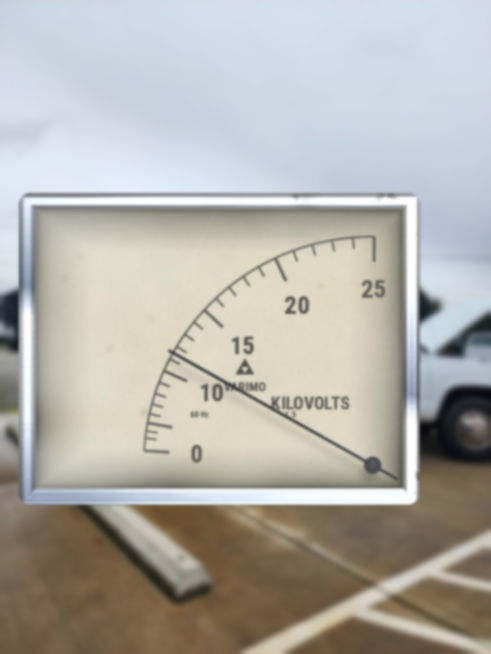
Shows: 11.5 kV
